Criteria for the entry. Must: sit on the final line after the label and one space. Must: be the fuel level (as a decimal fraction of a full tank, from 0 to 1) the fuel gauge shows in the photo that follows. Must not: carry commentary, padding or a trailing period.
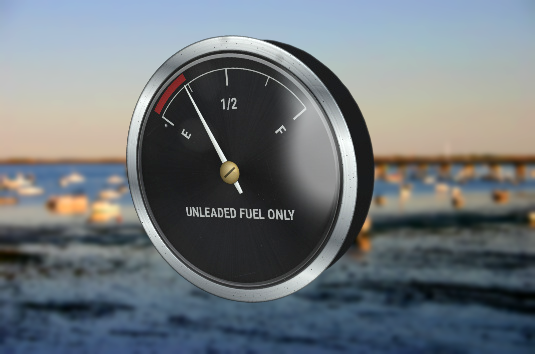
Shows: 0.25
